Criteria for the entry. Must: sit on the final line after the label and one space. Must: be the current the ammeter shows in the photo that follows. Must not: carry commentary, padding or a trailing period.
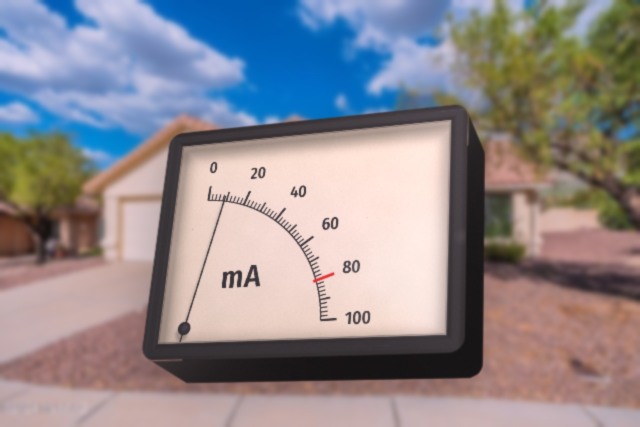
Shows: 10 mA
